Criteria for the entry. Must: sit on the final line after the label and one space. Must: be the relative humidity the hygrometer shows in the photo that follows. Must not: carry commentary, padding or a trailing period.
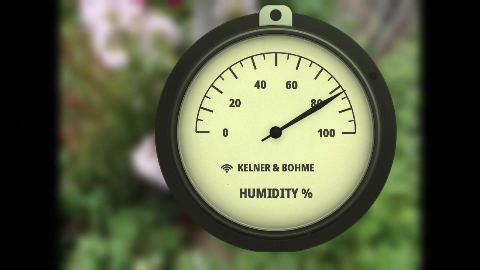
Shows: 82.5 %
